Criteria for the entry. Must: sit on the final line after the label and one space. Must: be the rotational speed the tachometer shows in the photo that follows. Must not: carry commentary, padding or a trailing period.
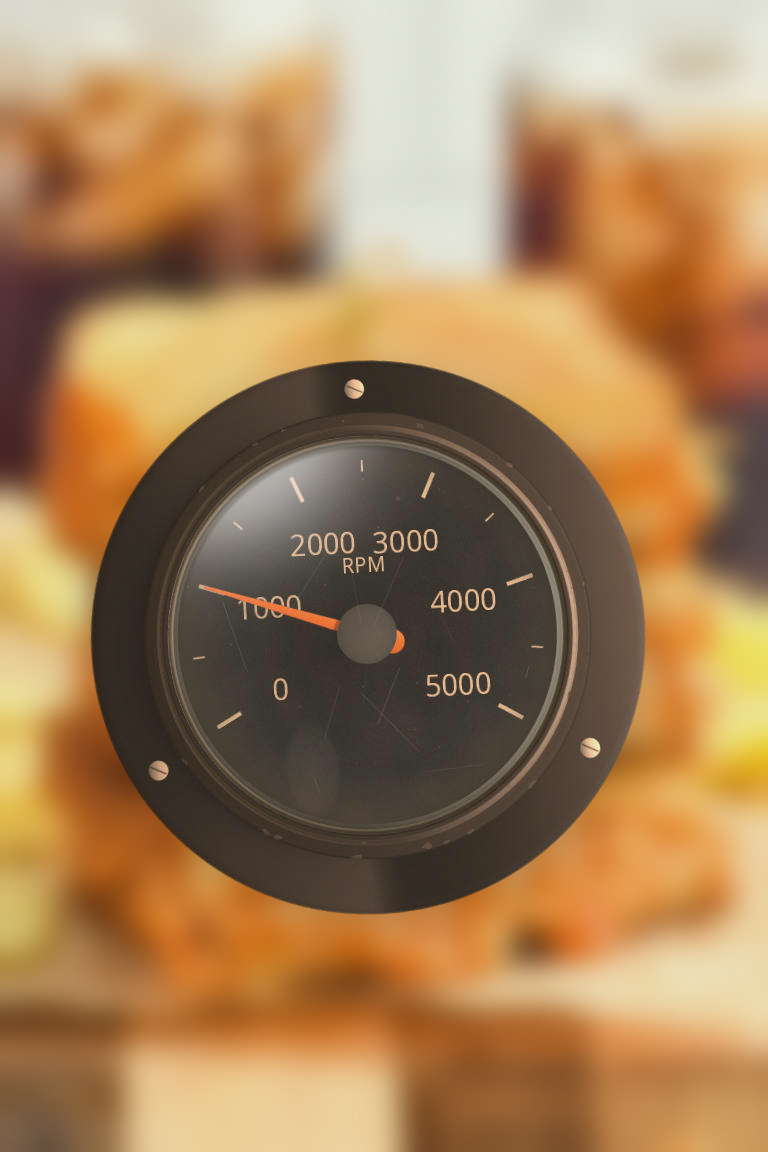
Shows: 1000 rpm
